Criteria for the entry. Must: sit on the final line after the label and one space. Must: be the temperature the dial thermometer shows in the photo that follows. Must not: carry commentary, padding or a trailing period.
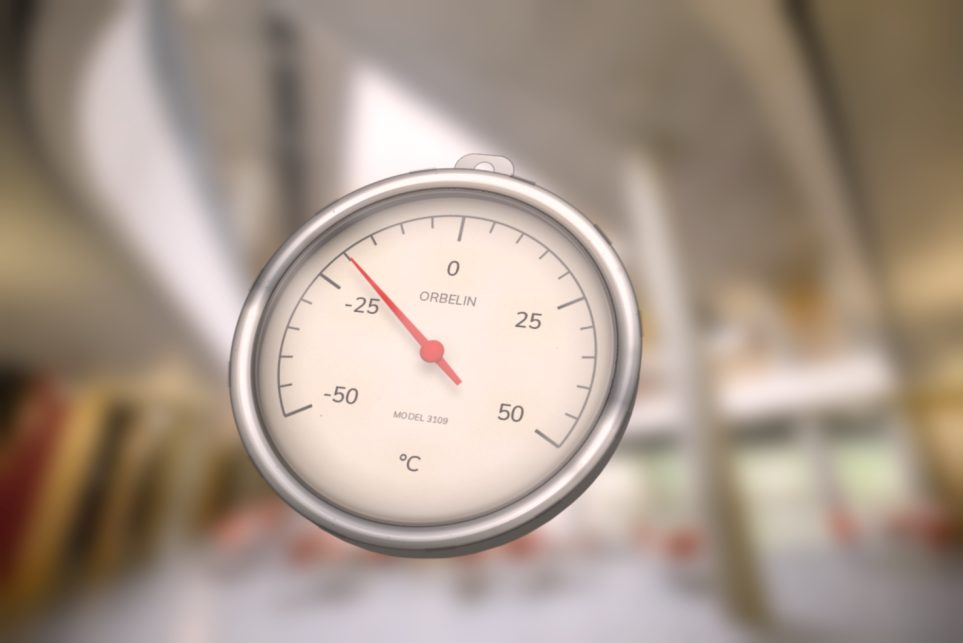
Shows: -20 °C
